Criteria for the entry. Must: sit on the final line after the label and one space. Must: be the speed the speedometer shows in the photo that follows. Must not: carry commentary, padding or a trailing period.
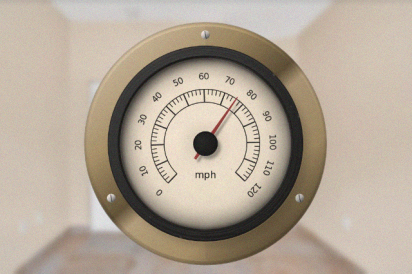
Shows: 76 mph
